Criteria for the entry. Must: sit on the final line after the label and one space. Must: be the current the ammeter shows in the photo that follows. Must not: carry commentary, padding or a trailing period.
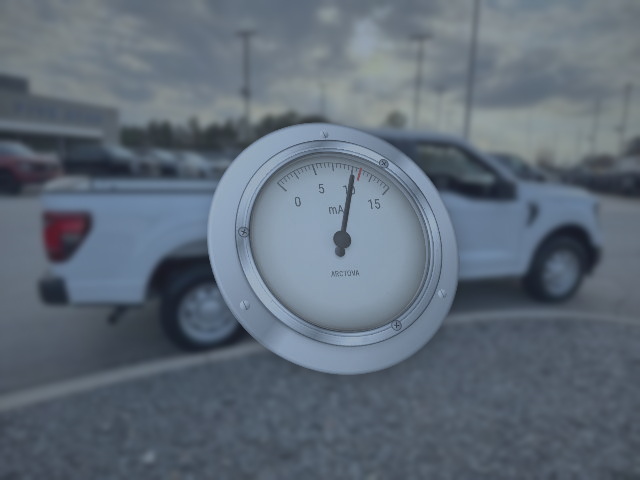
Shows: 10 mA
